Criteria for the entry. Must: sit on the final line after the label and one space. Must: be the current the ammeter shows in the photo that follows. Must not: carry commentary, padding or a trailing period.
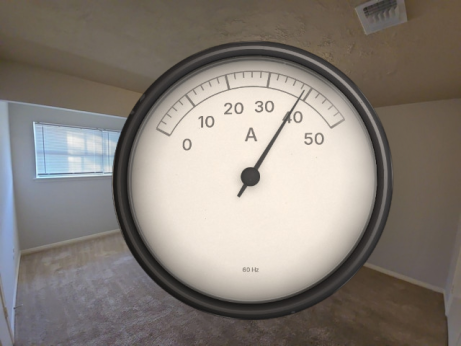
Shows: 39 A
